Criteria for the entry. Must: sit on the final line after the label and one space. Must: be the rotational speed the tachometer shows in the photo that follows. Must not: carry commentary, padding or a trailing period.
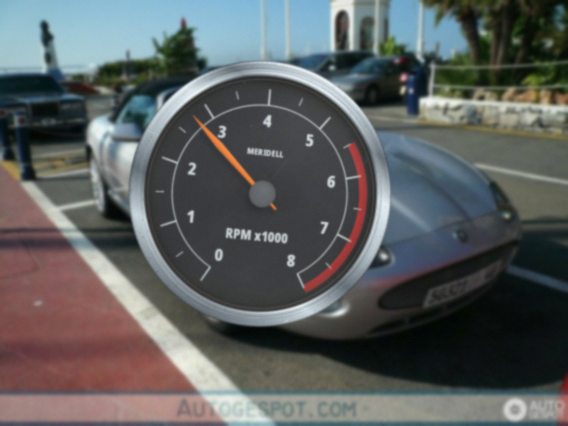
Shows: 2750 rpm
